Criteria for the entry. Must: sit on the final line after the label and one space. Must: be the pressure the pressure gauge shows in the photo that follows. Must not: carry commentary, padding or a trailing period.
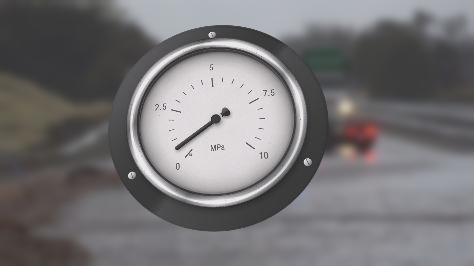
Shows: 0.5 MPa
